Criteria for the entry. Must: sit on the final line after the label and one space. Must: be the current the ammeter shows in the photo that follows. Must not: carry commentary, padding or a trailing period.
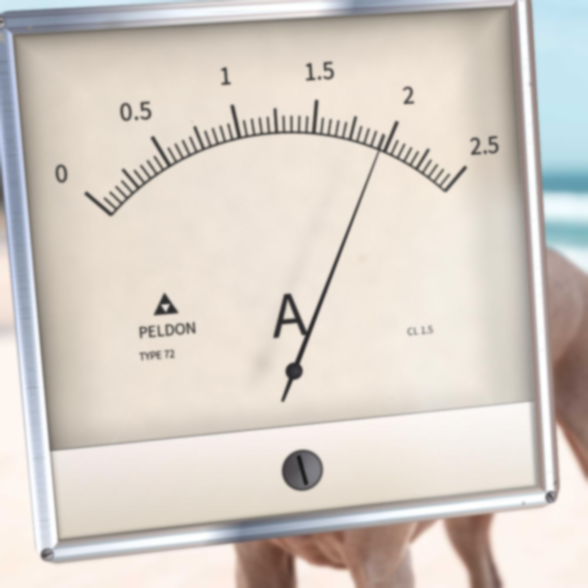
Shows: 1.95 A
